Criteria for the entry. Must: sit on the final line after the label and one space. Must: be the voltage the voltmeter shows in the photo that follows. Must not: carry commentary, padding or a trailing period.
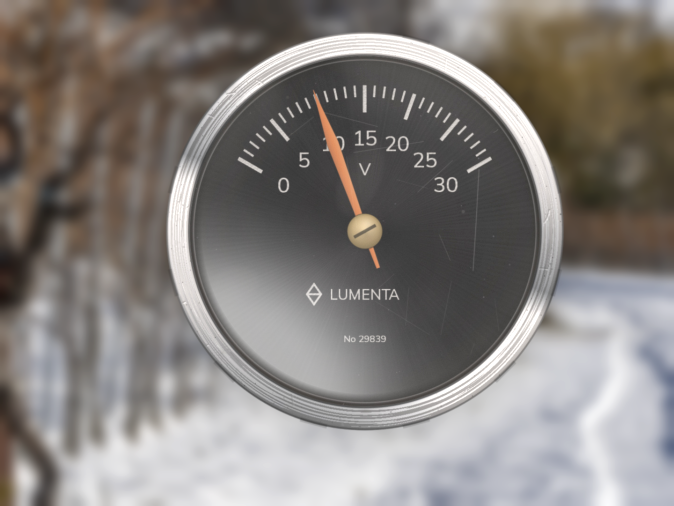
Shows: 10 V
